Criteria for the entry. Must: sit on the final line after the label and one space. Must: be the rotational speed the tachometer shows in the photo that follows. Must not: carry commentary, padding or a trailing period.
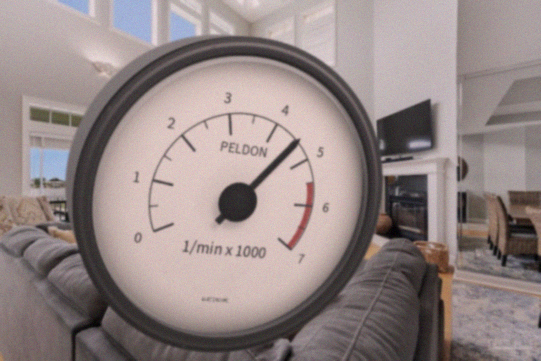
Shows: 4500 rpm
